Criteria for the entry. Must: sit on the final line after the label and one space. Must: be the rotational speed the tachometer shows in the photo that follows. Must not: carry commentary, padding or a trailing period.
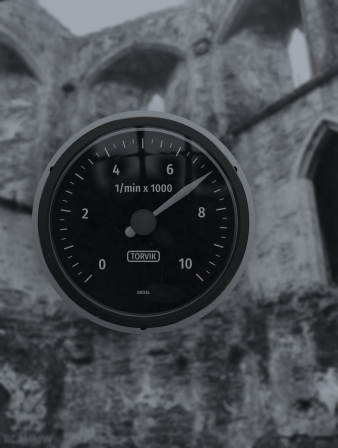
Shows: 7000 rpm
